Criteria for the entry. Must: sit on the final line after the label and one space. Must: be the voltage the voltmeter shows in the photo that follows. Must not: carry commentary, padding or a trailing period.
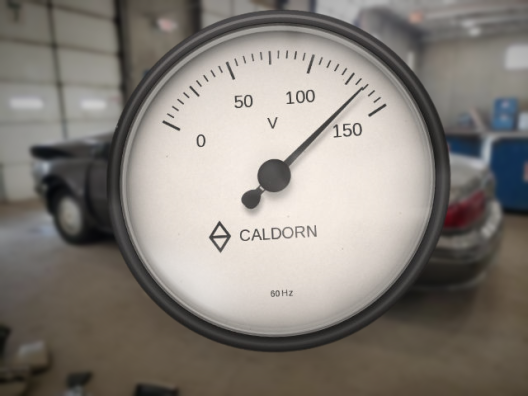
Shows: 135 V
